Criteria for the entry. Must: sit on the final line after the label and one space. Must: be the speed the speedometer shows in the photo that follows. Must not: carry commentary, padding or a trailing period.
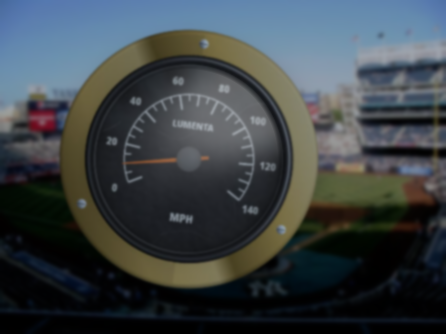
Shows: 10 mph
